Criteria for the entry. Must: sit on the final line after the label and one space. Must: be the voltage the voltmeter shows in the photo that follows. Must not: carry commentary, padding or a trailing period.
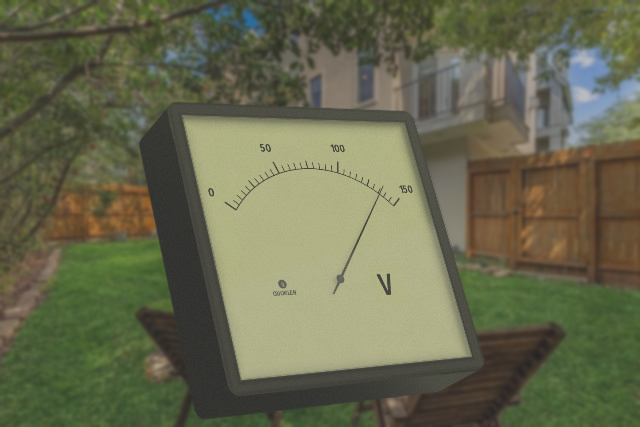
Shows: 135 V
